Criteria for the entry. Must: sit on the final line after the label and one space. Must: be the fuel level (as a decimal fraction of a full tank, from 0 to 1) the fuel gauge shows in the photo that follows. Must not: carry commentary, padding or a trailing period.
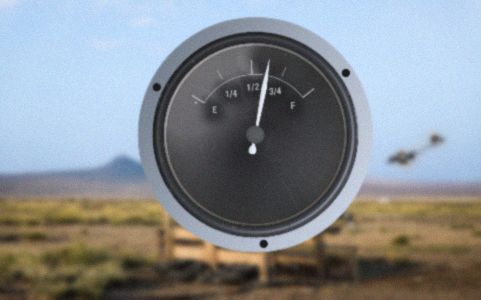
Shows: 0.625
